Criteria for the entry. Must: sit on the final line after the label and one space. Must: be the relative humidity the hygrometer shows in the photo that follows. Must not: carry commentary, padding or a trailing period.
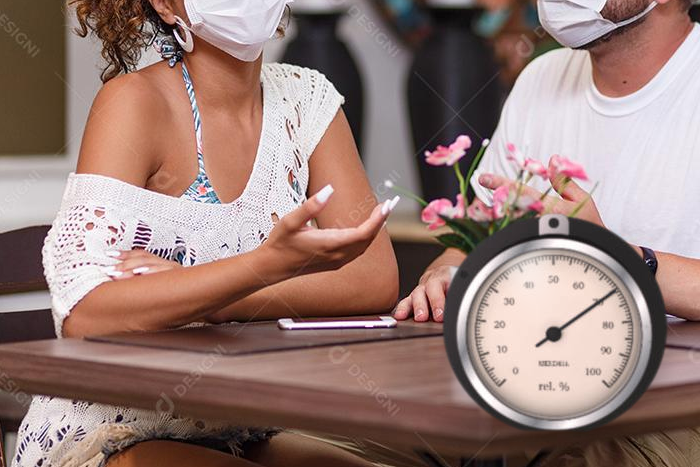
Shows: 70 %
